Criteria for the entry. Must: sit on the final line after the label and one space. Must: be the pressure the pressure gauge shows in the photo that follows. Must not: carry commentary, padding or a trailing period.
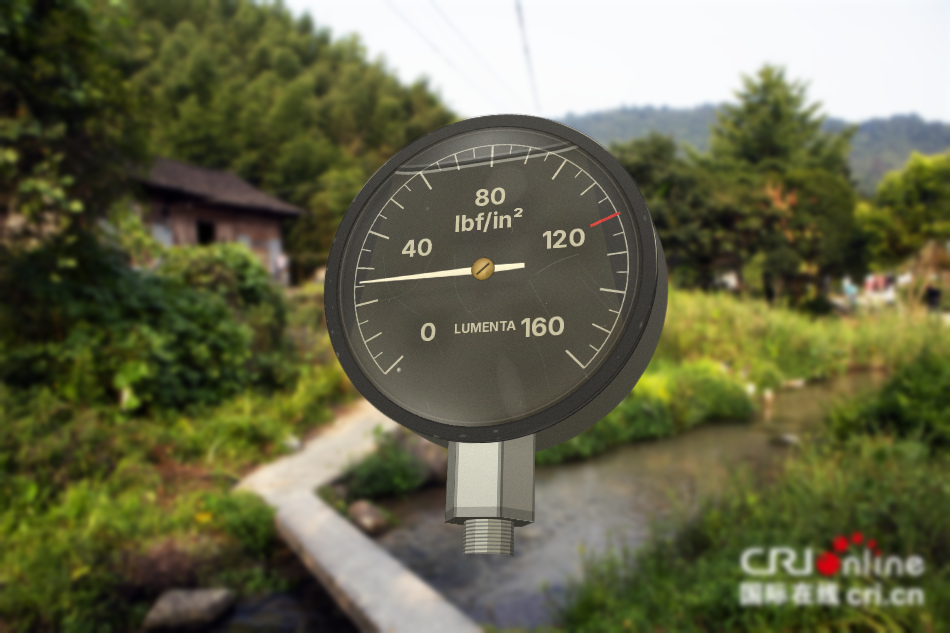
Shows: 25 psi
